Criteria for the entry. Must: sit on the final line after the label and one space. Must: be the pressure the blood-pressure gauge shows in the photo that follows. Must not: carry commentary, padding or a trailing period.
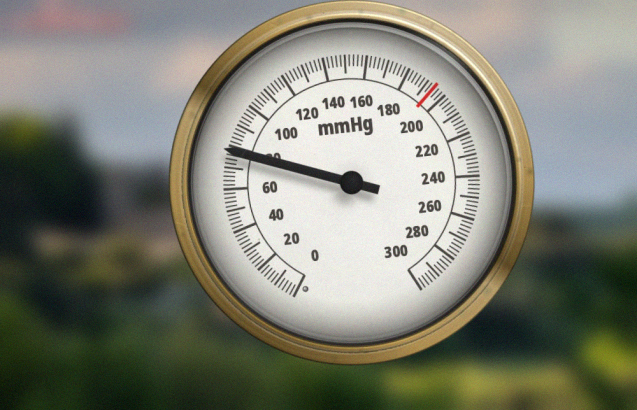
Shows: 78 mmHg
